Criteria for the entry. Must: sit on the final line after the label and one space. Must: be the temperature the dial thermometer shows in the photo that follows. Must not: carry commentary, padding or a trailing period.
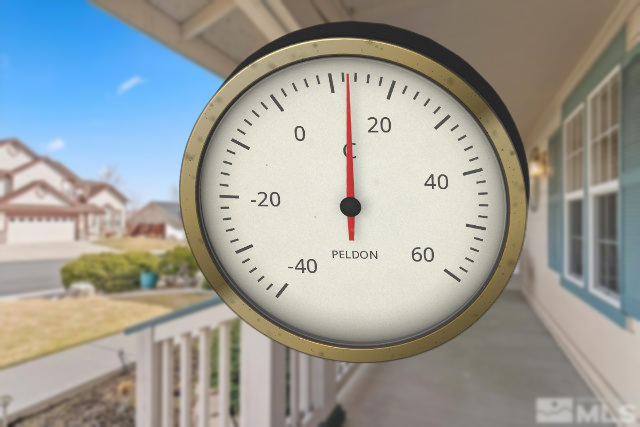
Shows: 13 °C
